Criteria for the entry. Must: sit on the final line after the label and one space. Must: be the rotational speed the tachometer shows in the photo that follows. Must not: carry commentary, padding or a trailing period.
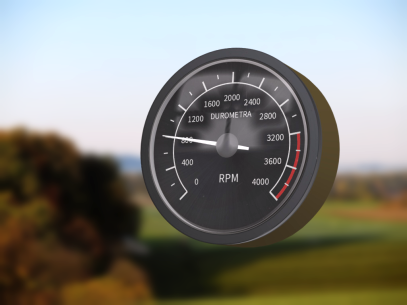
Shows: 800 rpm
